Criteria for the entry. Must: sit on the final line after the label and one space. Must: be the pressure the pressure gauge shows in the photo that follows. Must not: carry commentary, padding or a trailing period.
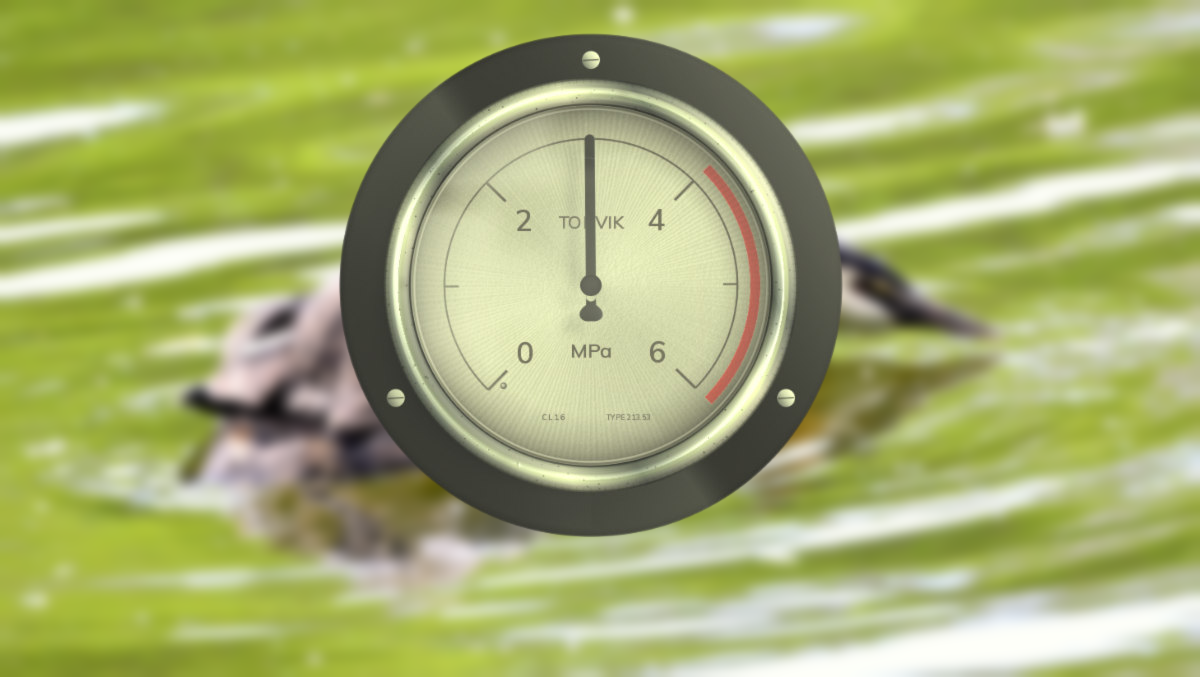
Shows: 3 MPa
